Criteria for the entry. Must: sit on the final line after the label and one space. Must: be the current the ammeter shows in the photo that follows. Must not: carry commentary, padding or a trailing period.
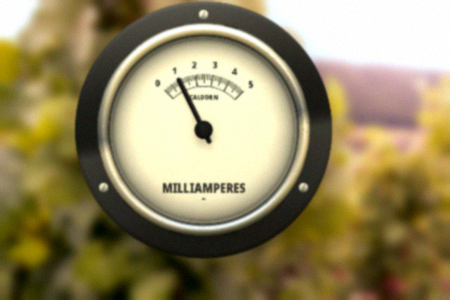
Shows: 1 mA
